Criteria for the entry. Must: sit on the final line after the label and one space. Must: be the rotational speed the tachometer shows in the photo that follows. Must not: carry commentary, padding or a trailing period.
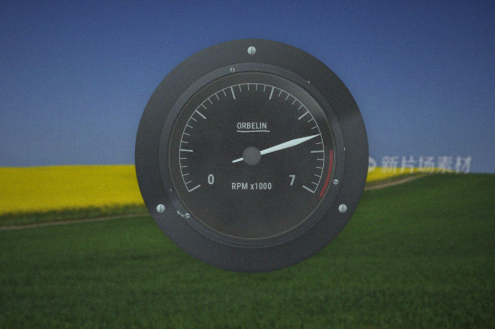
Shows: 5600 rpm
